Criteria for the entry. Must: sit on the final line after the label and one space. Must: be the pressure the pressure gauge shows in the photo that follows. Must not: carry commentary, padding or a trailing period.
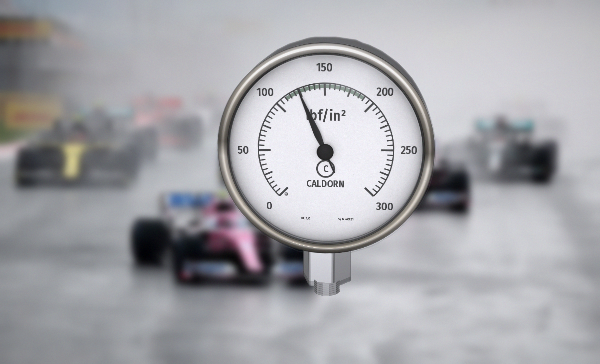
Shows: 125 psi
